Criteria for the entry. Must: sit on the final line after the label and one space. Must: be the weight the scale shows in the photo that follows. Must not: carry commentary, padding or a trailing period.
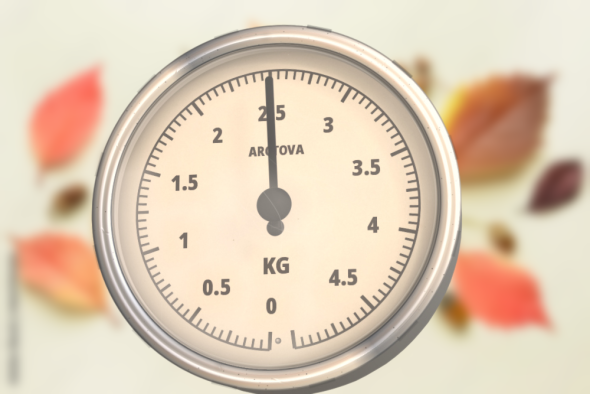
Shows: 2.5 kg
